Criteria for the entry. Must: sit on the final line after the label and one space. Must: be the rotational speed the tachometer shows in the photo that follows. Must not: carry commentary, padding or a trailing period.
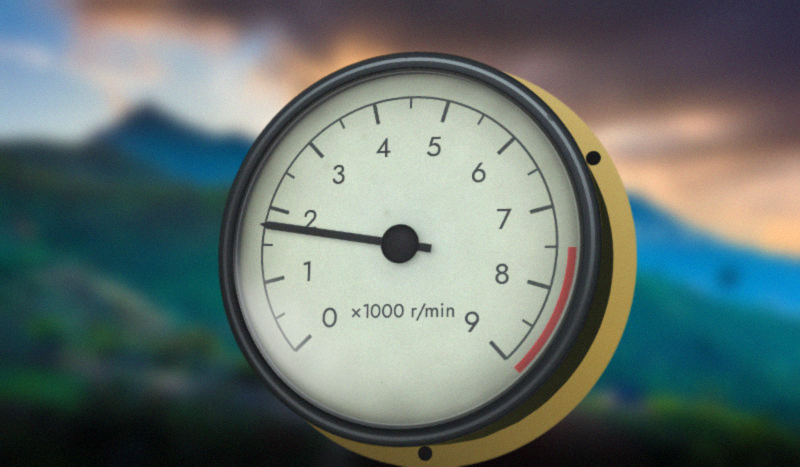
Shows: 1750 rpm
